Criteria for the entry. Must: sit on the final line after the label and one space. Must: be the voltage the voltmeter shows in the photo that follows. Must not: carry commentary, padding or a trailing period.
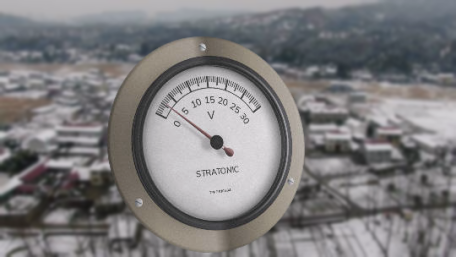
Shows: 2.5 V
